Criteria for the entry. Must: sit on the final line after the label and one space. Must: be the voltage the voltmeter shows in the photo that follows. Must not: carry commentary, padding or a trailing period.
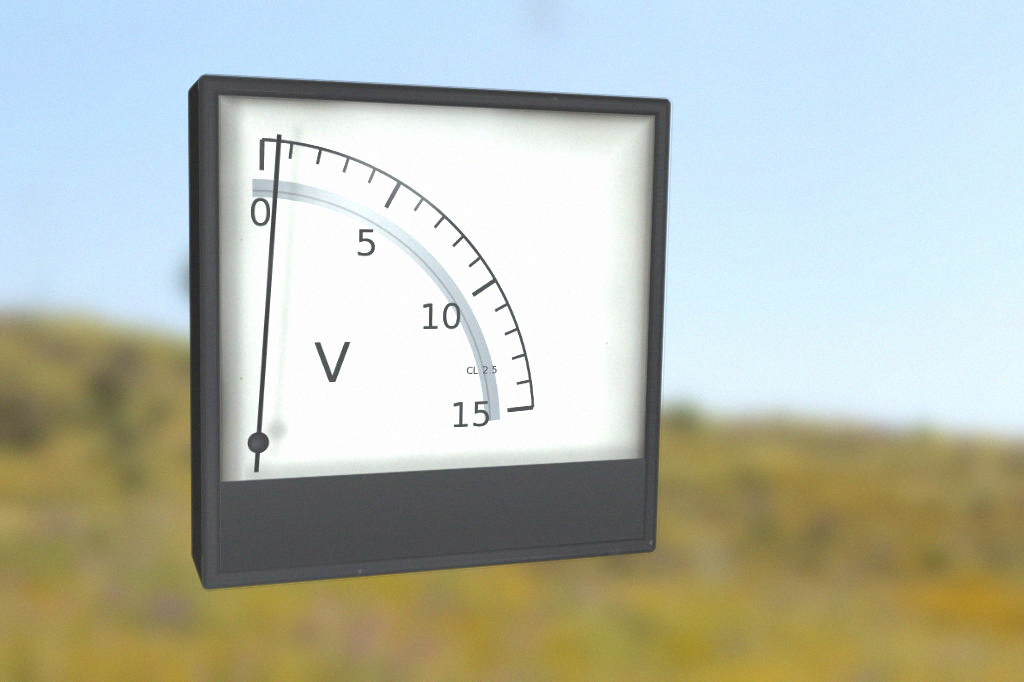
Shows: 0.5 V
